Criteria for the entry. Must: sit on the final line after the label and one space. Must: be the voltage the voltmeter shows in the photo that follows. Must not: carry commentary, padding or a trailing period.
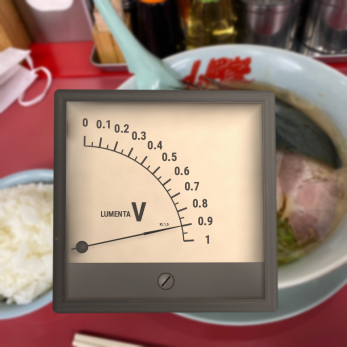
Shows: 0.9 V
